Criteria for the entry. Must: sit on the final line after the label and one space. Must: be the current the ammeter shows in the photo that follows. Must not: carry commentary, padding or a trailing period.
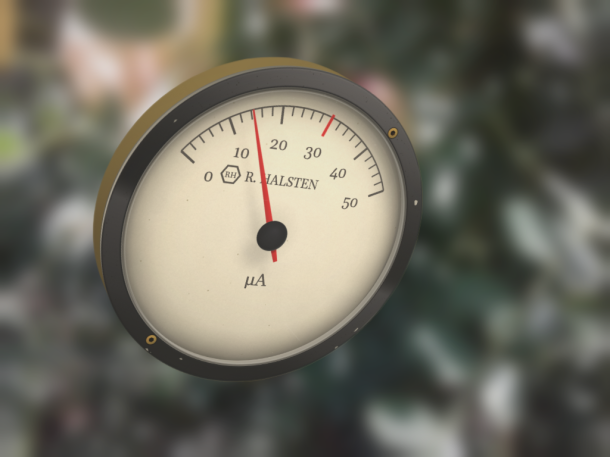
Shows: 14 µA
